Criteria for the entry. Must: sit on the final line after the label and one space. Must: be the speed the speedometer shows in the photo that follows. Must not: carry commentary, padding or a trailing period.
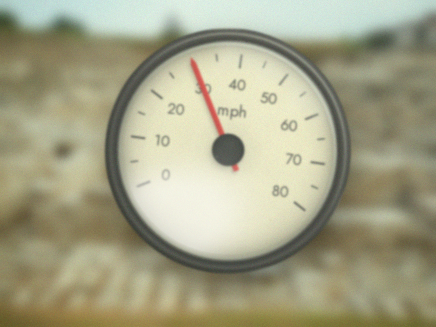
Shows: 30 mph
